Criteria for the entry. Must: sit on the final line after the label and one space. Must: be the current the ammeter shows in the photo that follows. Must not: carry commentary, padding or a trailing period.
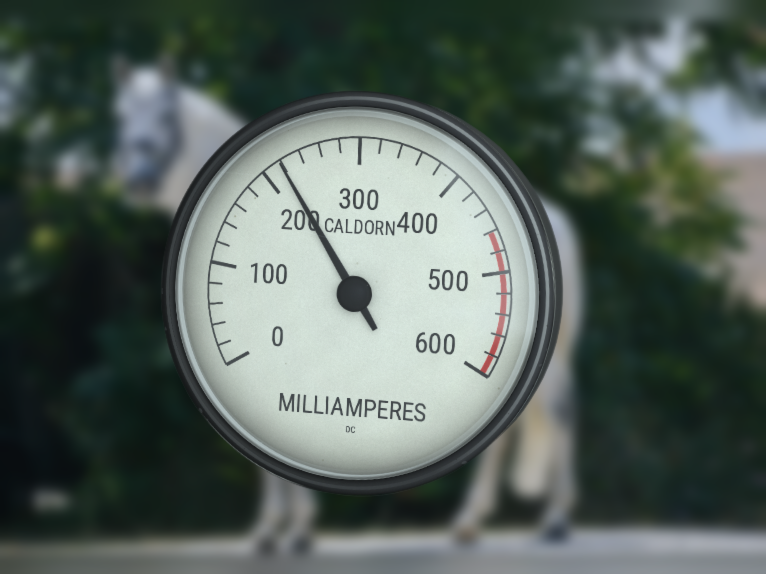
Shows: 220 mA
